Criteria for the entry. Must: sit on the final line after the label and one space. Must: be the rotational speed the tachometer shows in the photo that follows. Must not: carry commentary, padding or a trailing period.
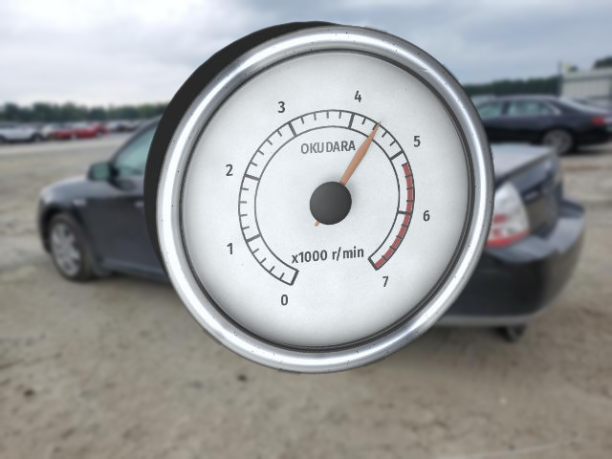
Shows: 4400 rpm
